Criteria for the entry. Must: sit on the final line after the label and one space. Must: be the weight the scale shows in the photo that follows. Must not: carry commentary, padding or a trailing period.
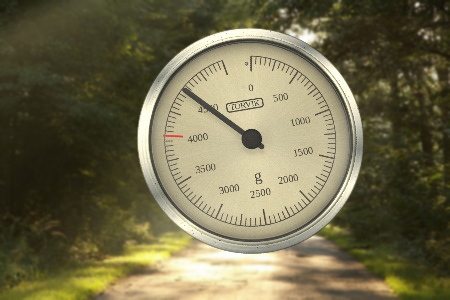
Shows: 4500 g
